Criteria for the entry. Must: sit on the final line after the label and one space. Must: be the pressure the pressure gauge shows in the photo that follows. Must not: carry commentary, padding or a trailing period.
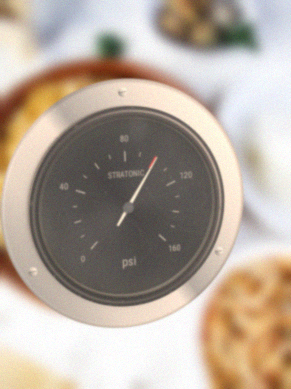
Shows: 100 psi
